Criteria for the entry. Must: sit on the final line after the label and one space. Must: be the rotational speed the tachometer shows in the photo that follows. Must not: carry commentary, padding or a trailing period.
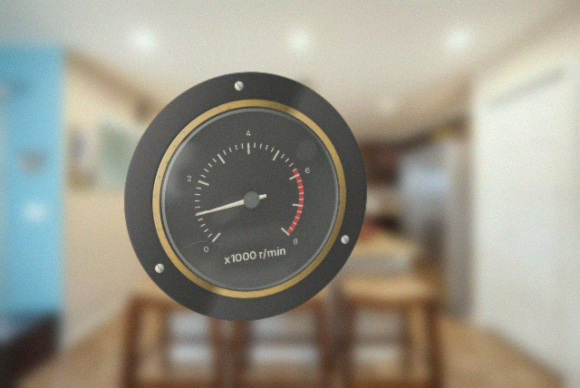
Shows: 1000 rpm
